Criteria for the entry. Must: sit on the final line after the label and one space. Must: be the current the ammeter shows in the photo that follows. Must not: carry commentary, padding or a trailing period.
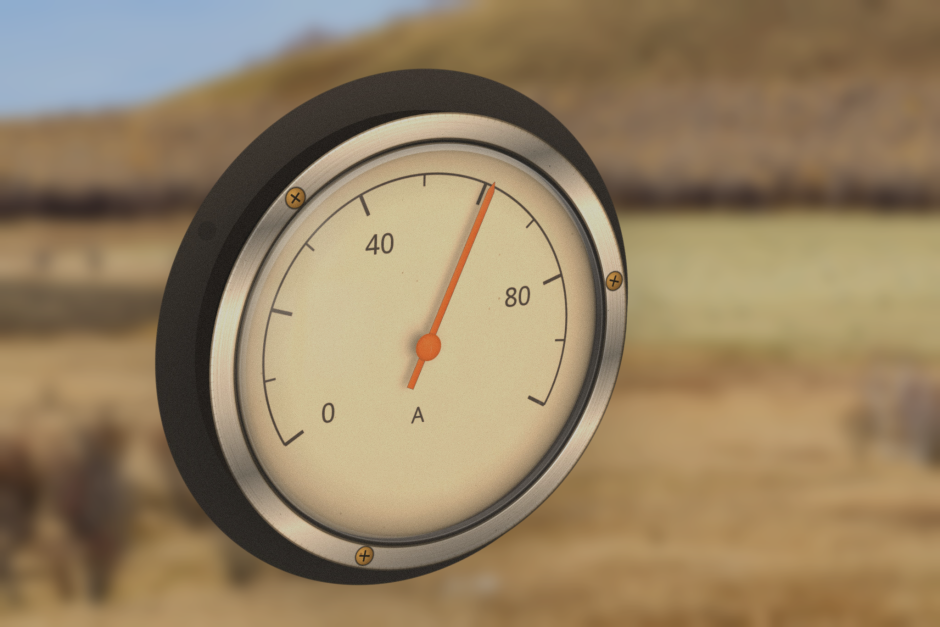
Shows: 60 A
